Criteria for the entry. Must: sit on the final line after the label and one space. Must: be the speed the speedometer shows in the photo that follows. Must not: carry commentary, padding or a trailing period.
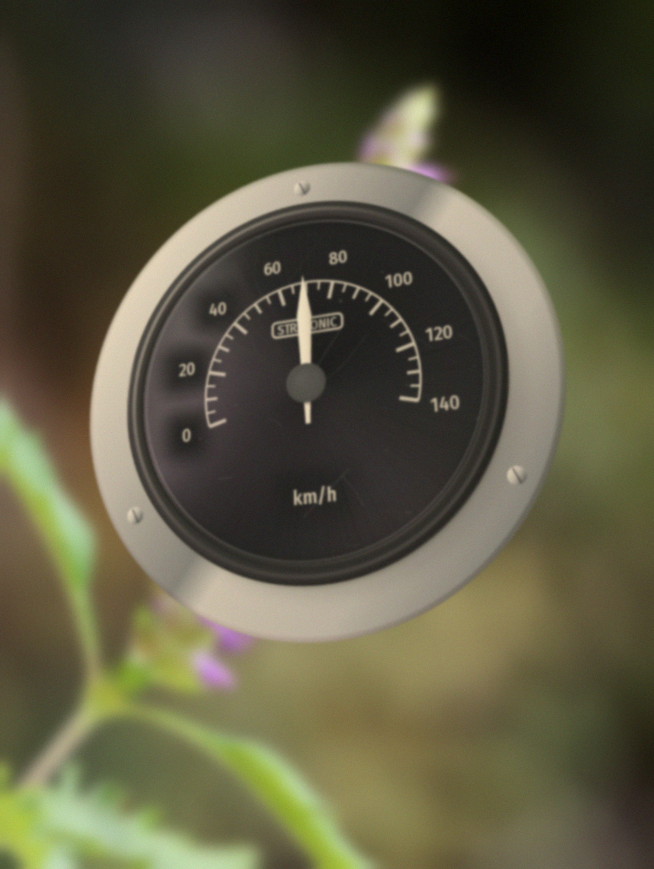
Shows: 70 km/h
